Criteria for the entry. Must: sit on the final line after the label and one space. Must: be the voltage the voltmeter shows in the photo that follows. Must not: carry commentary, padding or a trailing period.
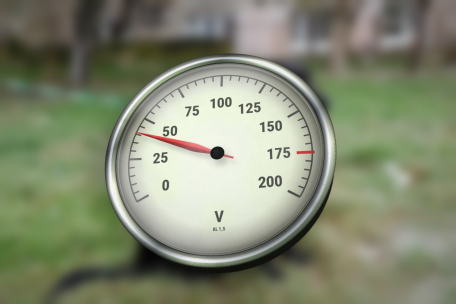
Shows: 40 V
